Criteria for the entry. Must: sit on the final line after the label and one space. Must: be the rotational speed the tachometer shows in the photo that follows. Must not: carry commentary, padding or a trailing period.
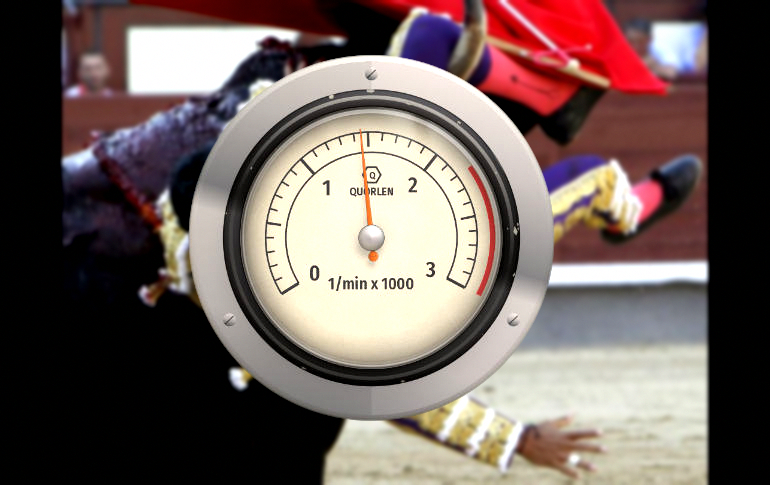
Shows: 1450 rpm
